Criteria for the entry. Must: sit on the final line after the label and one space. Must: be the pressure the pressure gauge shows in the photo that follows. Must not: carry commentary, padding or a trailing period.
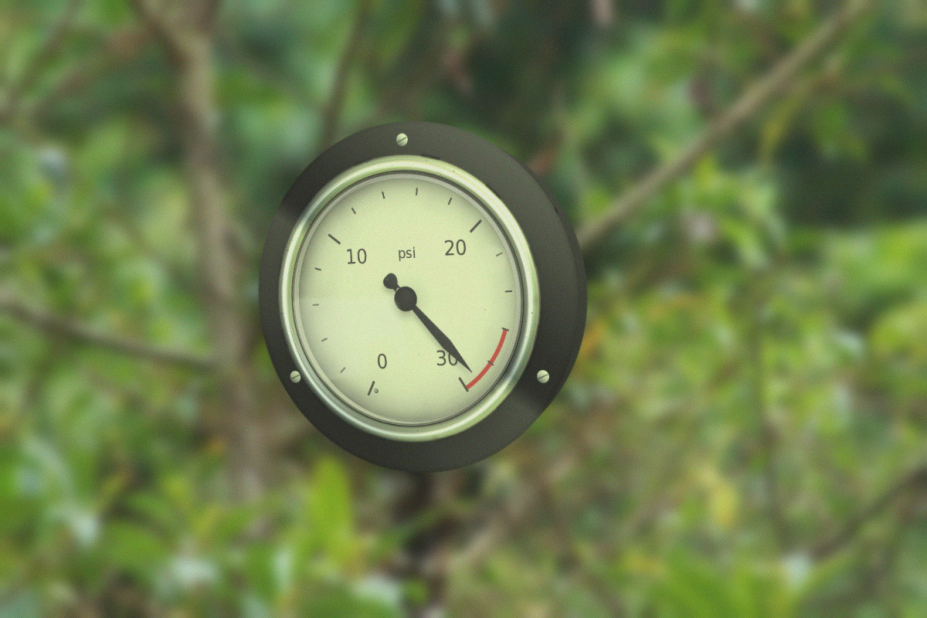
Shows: 29 psi
